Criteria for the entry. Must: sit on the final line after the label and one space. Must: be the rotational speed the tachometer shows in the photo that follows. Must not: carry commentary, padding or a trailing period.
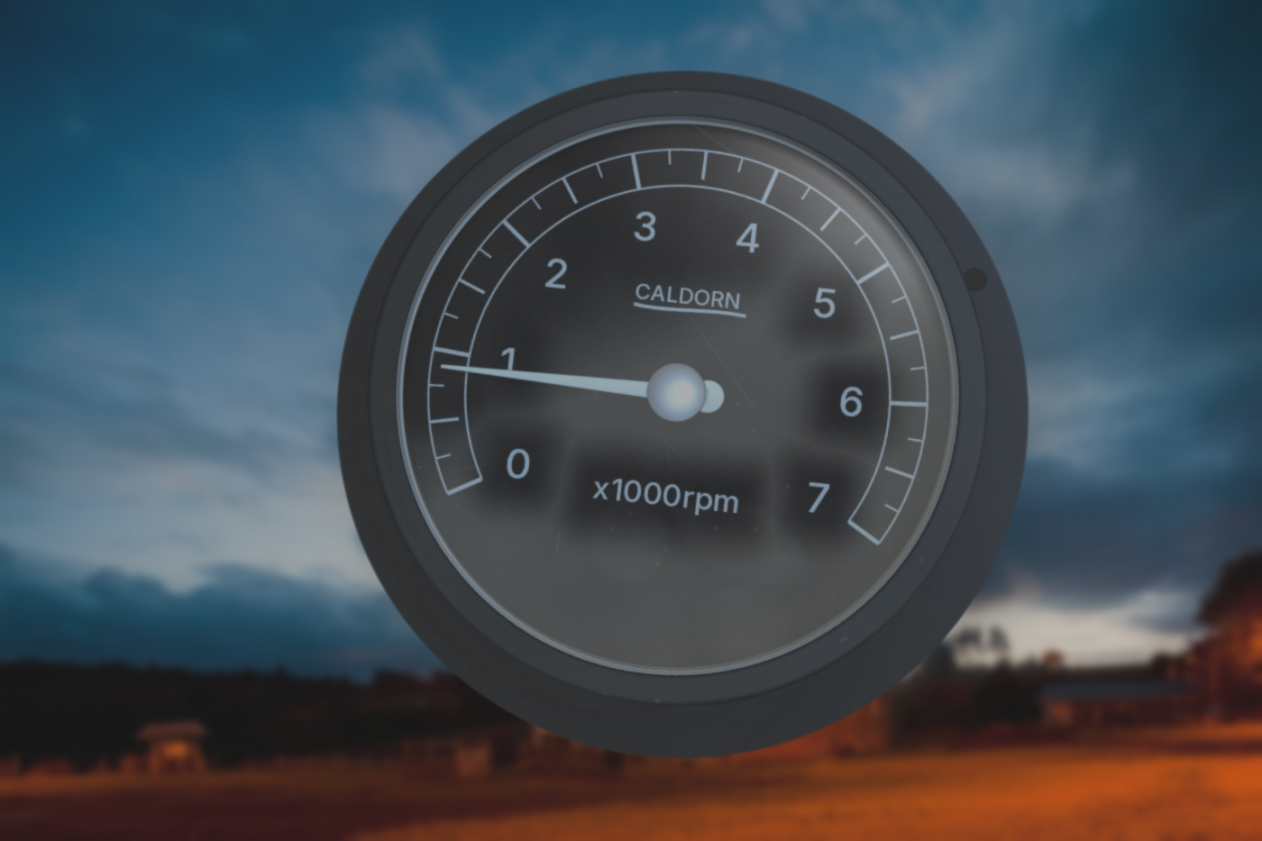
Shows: 875 rpm
